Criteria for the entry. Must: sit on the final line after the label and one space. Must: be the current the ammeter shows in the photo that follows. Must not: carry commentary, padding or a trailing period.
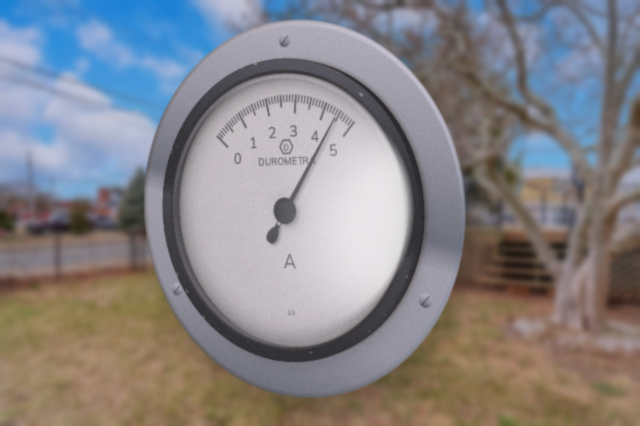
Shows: 4.5 A
